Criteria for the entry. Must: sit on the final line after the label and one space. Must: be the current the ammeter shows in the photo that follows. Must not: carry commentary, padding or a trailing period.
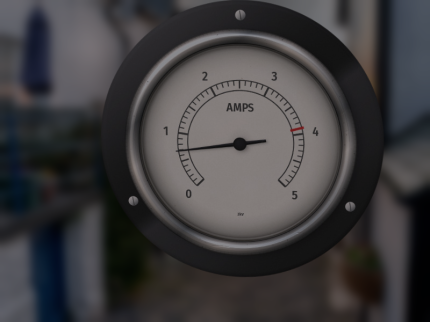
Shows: 0.7 A
